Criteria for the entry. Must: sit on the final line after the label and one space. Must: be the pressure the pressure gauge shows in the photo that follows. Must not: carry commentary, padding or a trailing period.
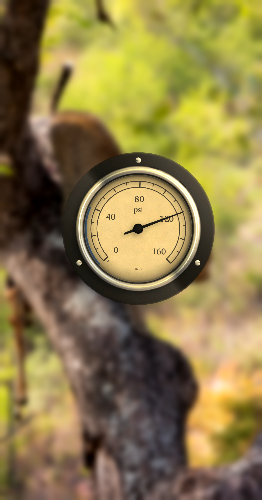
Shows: 120 psi
